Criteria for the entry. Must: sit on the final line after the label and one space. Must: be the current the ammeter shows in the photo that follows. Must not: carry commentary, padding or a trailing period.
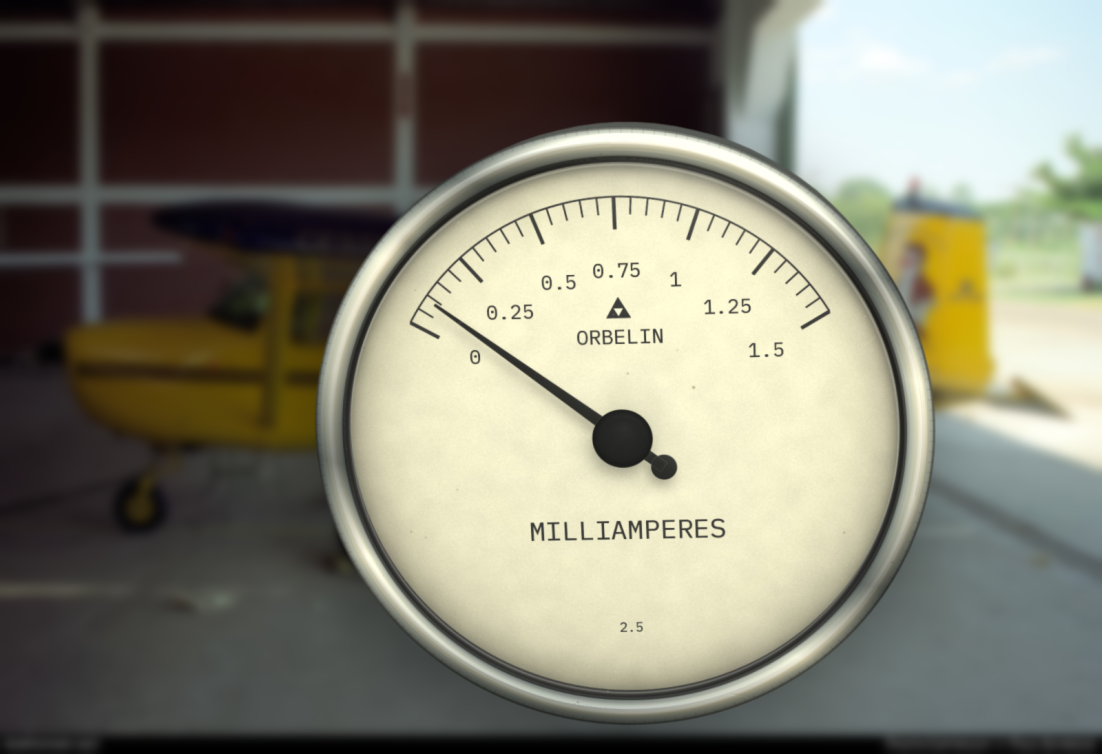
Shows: 0.1 mA
